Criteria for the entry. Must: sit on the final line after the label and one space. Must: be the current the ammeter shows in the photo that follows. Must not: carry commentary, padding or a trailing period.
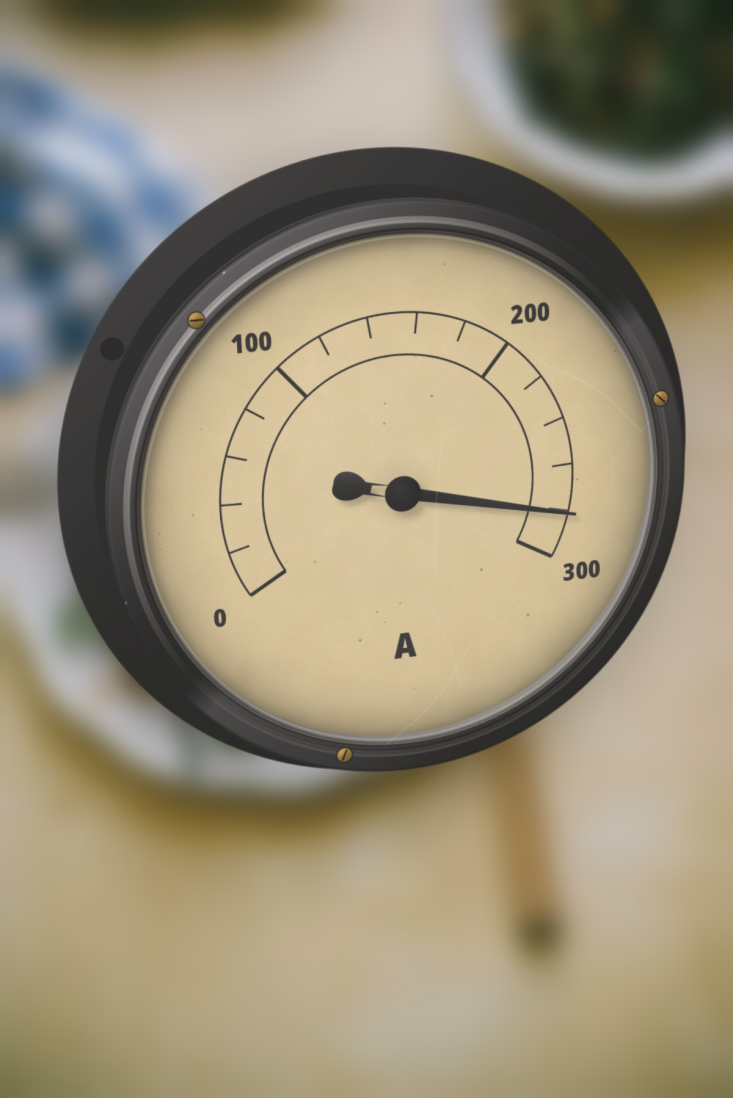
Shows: 280 A
